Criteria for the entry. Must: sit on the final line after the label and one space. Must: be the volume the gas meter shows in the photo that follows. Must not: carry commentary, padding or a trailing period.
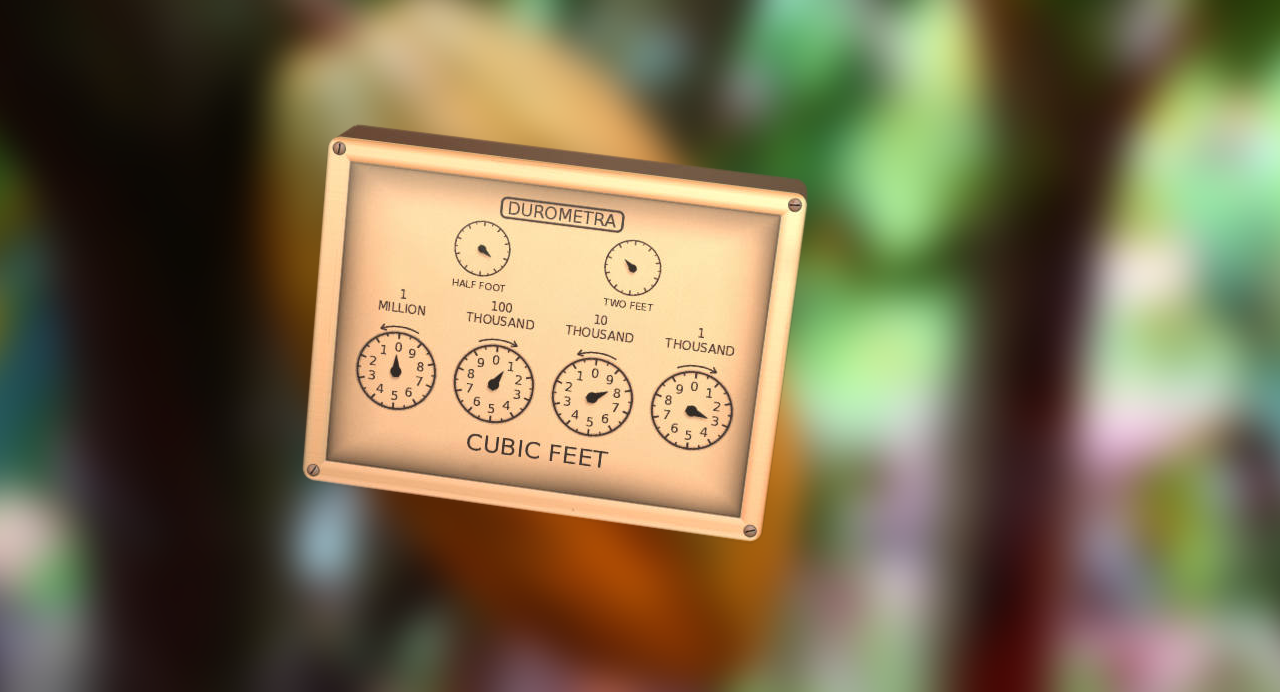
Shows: 8300 ft³
